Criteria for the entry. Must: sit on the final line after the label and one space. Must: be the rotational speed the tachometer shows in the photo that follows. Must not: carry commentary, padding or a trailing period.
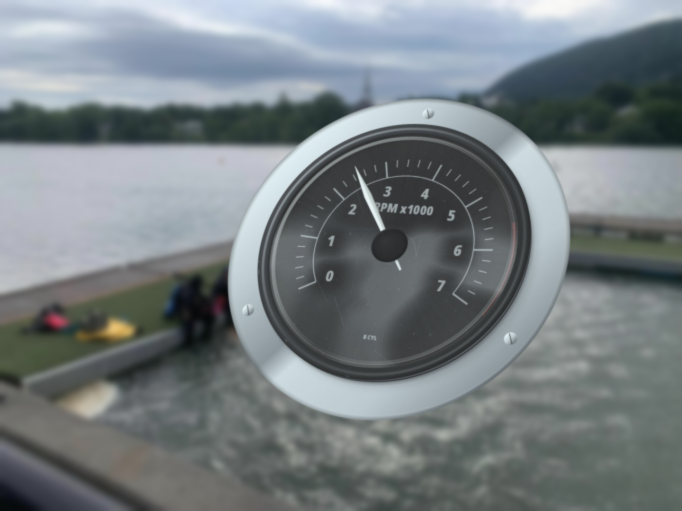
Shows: 2500 rpm
